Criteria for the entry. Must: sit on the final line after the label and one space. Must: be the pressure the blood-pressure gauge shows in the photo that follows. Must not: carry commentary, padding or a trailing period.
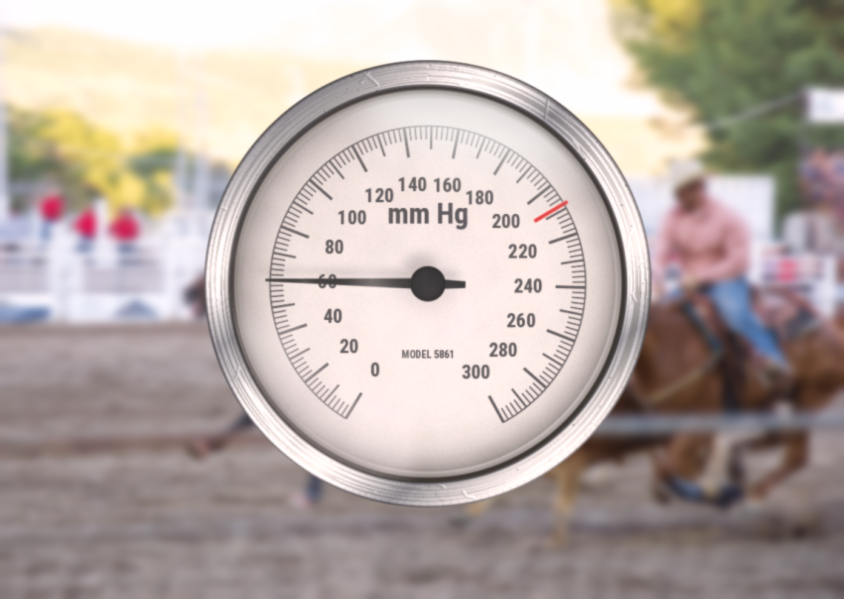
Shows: 60 mmHg
